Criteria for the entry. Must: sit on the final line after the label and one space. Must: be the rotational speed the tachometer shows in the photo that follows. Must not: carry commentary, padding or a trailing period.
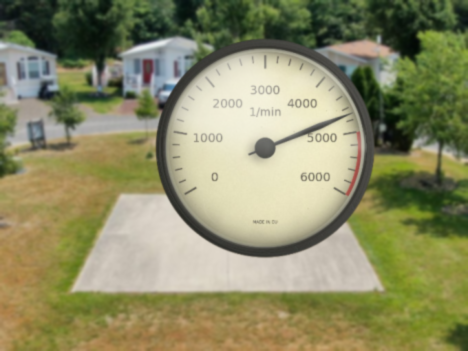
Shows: 4700 rpm
